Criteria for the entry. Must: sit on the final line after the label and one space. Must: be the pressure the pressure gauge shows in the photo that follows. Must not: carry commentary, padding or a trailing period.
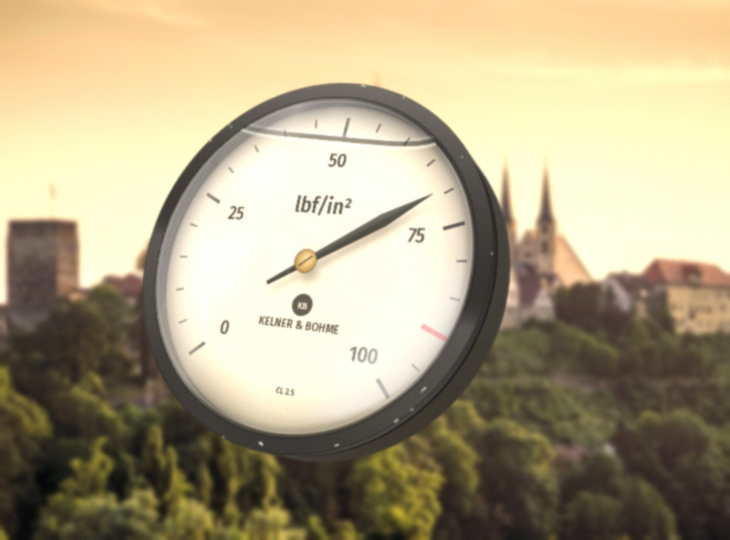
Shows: 70 psi
